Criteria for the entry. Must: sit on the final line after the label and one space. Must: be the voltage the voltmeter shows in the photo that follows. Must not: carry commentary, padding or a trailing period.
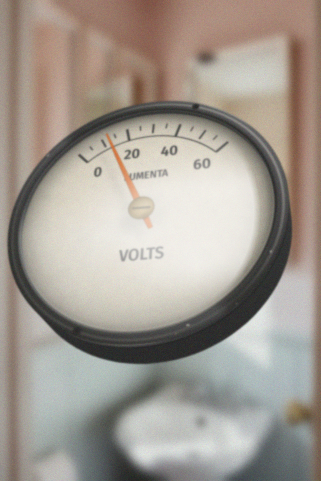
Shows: 12.5 V
